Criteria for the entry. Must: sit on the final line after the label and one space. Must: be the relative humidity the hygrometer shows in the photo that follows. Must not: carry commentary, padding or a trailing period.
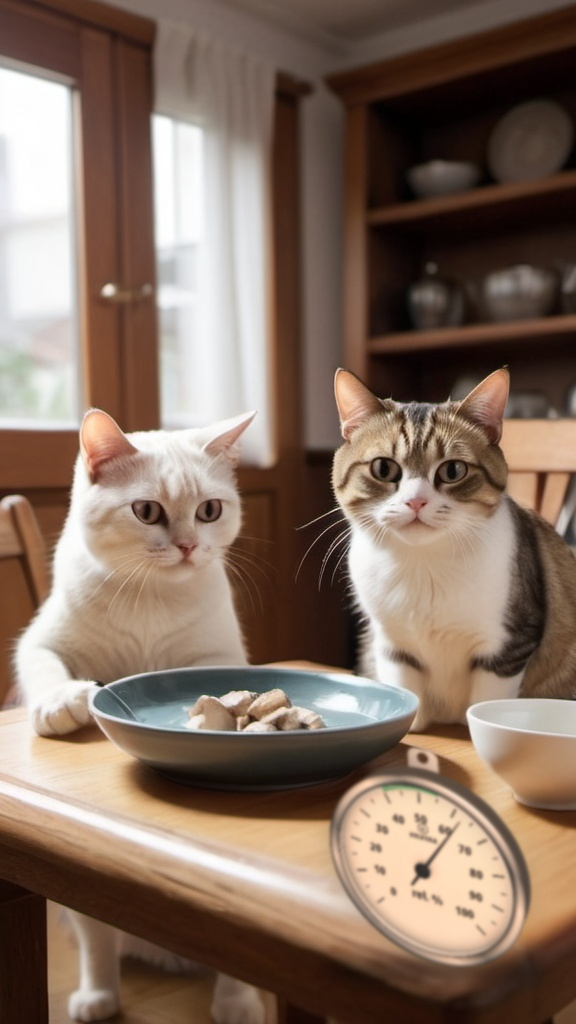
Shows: 62.5 %
